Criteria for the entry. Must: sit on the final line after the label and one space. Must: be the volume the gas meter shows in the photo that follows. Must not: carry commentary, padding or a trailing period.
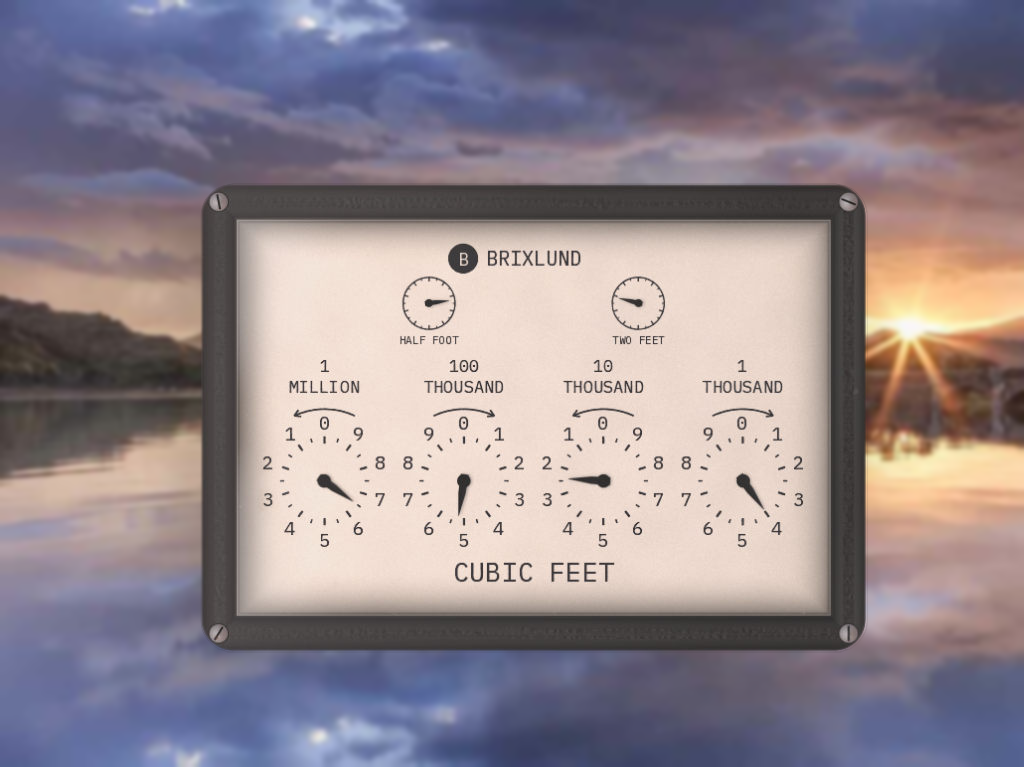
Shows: 652400 ft³
